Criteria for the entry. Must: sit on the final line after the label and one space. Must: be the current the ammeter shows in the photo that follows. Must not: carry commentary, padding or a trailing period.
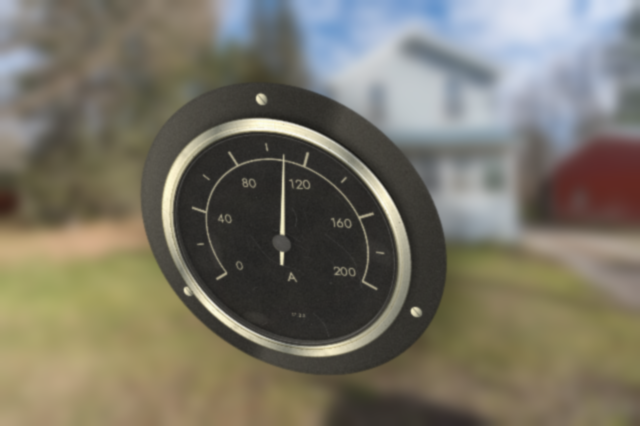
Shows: 110 A
